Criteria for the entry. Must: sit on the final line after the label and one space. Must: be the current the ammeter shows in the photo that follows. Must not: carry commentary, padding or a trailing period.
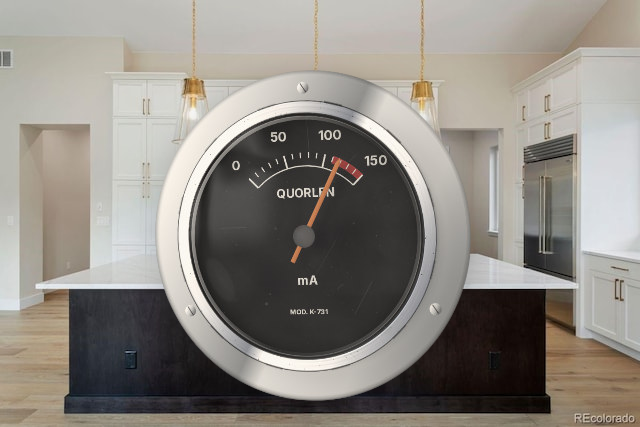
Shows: 120 mA
